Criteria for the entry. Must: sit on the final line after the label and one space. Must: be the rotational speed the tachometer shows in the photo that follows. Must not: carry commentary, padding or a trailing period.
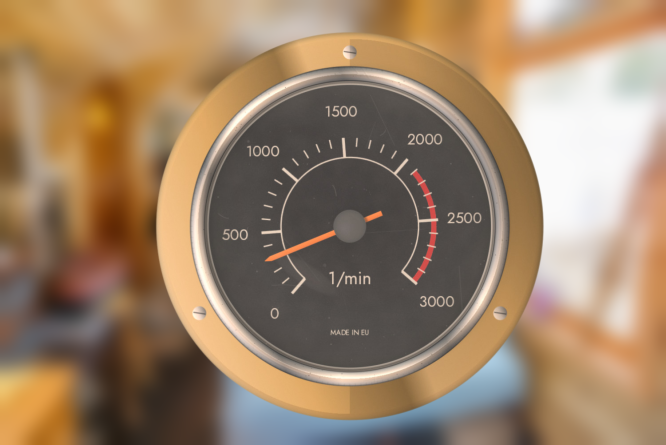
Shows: 300 rpm
